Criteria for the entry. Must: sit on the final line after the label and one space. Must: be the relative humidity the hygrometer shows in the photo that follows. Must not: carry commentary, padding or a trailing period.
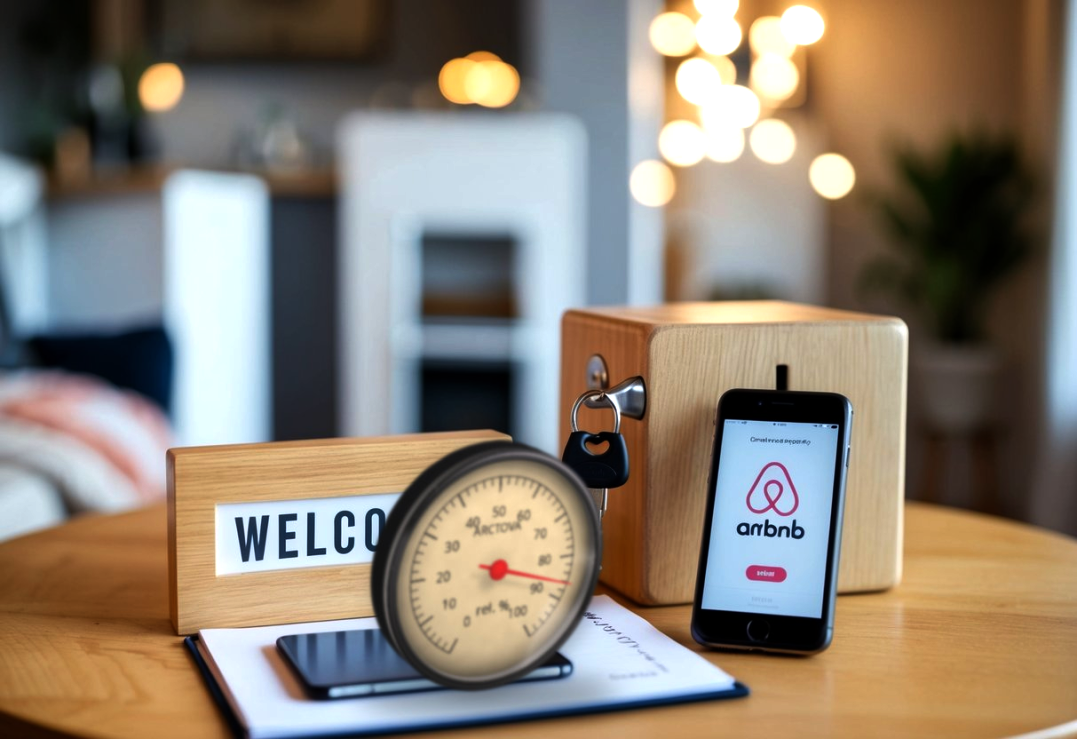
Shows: 86 %
